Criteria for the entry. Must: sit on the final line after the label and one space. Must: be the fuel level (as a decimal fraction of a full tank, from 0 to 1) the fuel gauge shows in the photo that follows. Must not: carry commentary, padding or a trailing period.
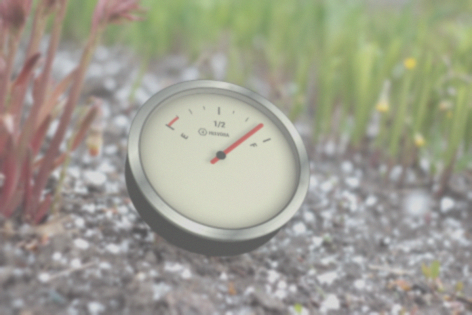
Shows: 0.875
